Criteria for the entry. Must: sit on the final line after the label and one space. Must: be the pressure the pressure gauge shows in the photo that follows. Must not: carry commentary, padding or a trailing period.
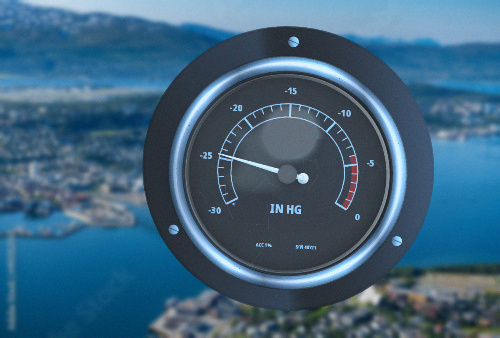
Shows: -24.5 inHg
